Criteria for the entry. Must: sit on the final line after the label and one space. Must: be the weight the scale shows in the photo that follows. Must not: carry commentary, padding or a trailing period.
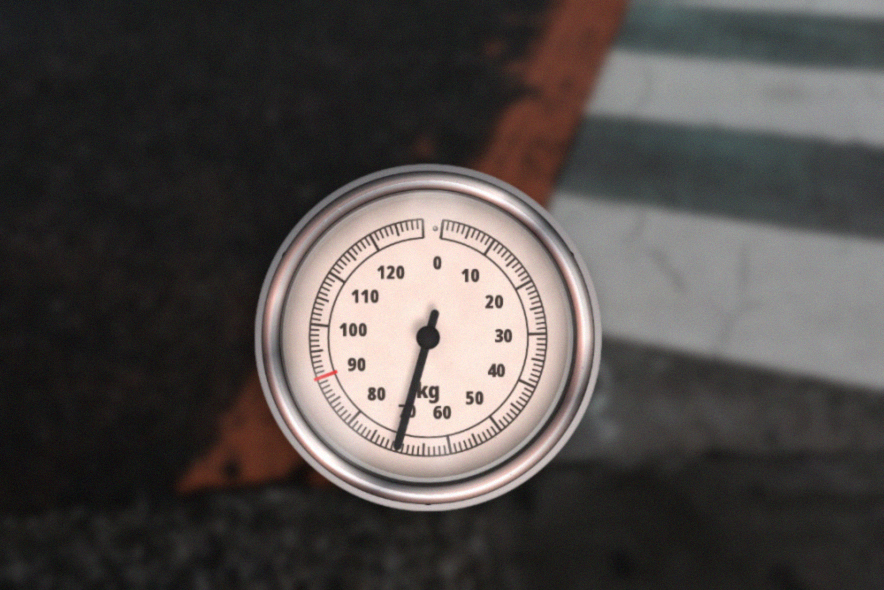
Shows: 70 kg
